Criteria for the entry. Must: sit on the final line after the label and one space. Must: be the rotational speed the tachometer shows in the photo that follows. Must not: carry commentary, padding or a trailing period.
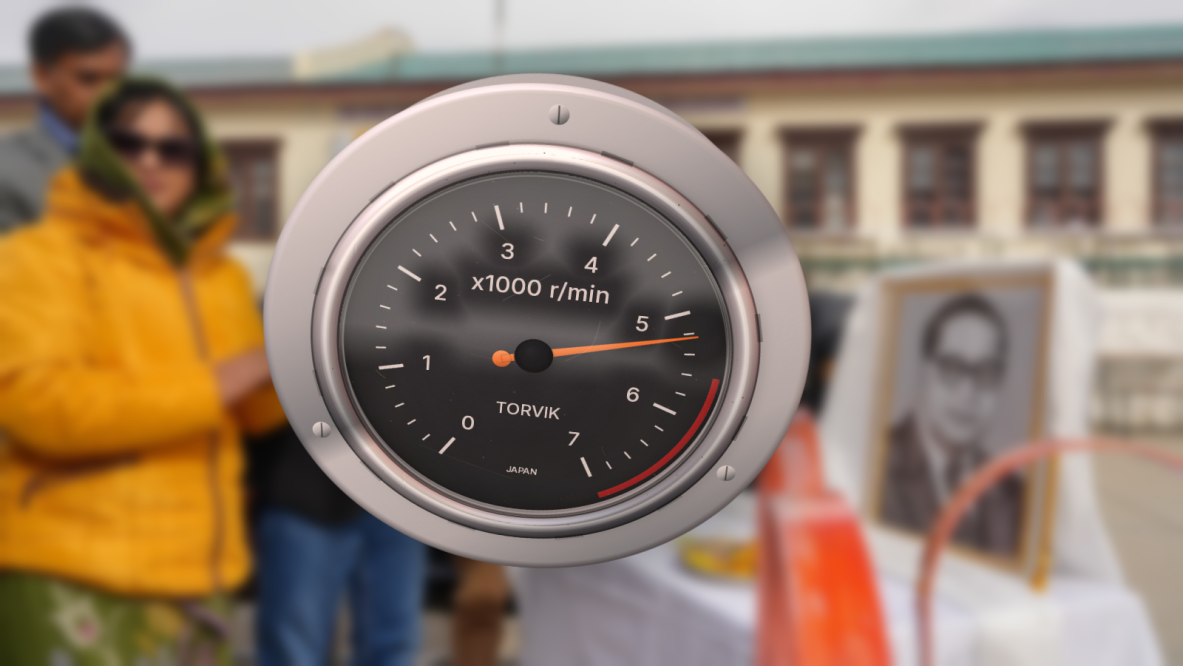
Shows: 5200 rpm
